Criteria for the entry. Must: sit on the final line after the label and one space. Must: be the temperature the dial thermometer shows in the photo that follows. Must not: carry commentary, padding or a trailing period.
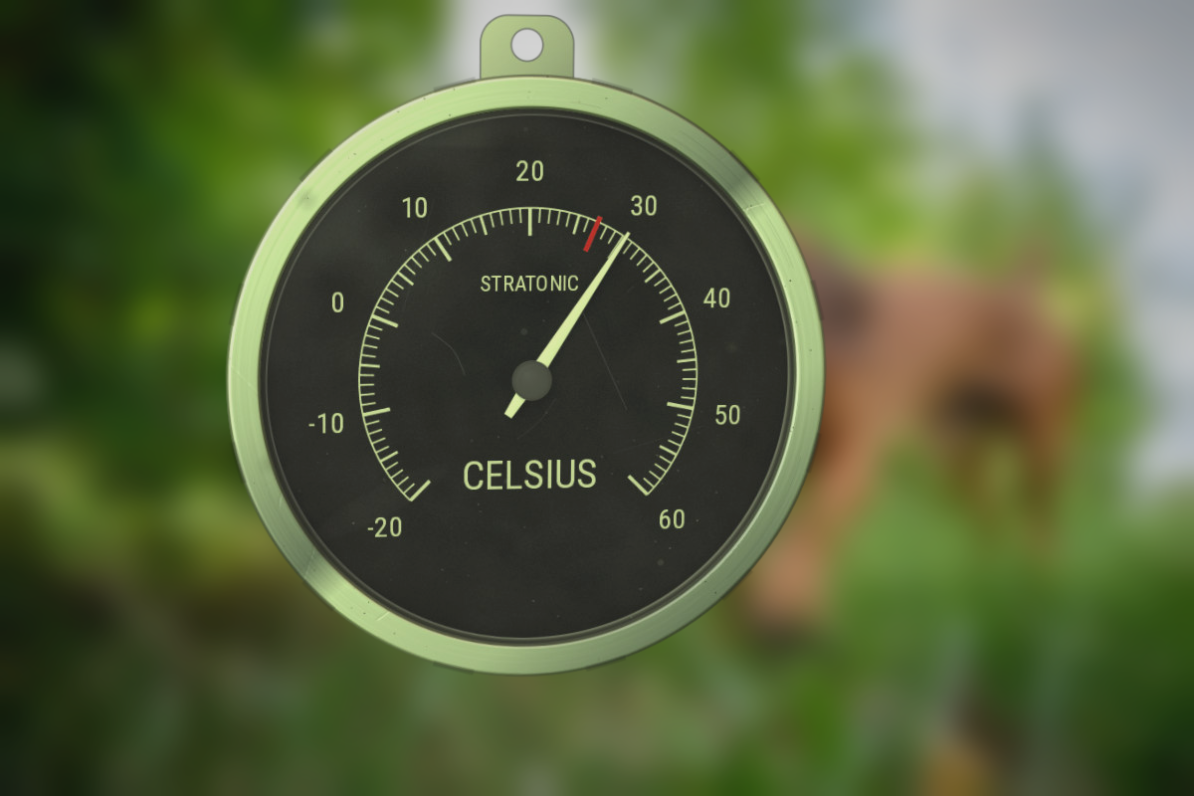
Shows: 30 °C
